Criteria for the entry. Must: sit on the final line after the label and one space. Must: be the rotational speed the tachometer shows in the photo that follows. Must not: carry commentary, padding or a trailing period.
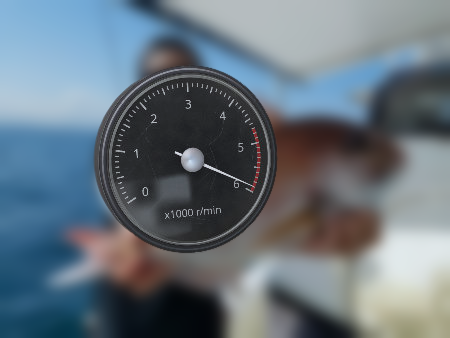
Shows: 5900 rpm
